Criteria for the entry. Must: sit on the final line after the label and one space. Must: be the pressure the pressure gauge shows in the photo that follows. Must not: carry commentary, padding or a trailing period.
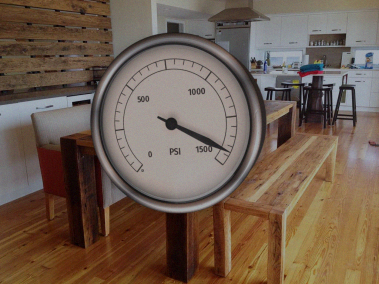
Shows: 1425 psi
